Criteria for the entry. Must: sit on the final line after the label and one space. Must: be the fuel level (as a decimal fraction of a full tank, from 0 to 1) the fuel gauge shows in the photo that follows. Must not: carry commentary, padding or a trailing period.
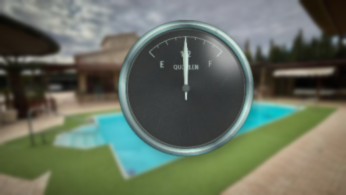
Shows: 0.5
